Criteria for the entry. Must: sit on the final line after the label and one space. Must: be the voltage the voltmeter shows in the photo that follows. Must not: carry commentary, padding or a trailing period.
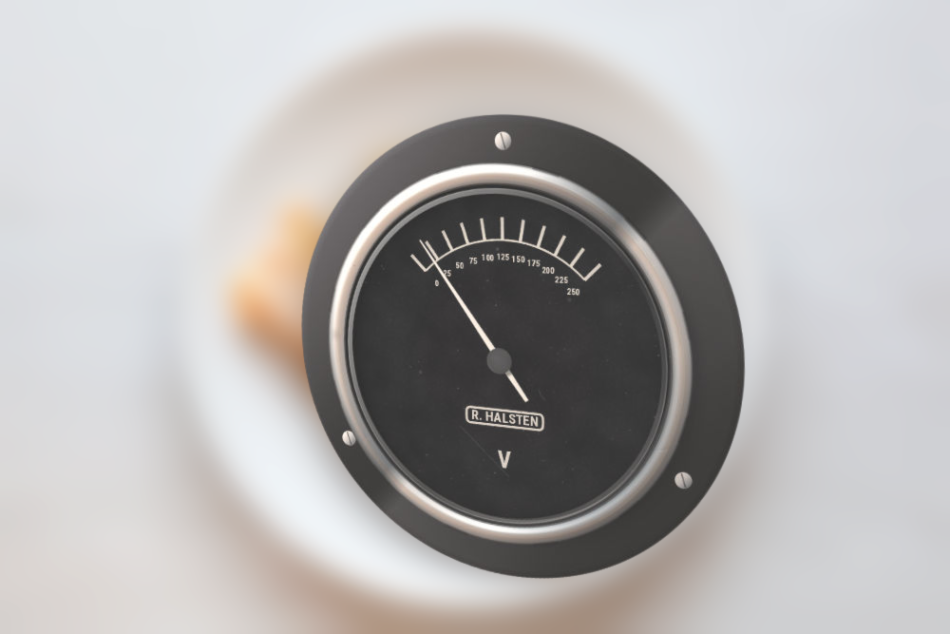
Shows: 25 V
